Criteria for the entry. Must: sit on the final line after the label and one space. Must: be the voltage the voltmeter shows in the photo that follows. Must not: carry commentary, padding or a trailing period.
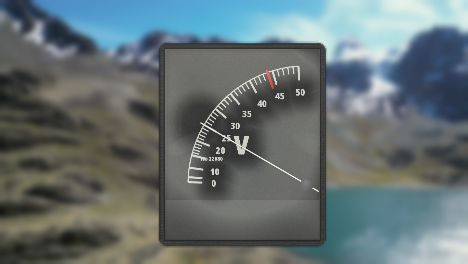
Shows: 25 V
